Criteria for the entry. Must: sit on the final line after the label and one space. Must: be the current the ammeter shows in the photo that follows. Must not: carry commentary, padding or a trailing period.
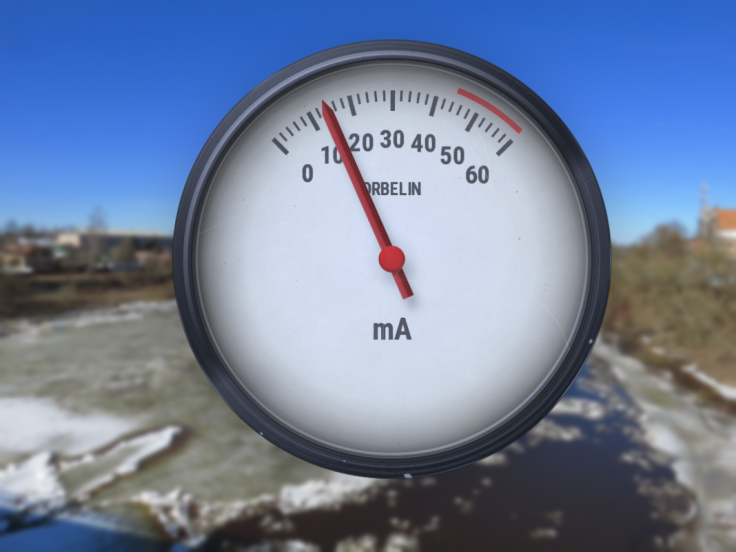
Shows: 14 mA
